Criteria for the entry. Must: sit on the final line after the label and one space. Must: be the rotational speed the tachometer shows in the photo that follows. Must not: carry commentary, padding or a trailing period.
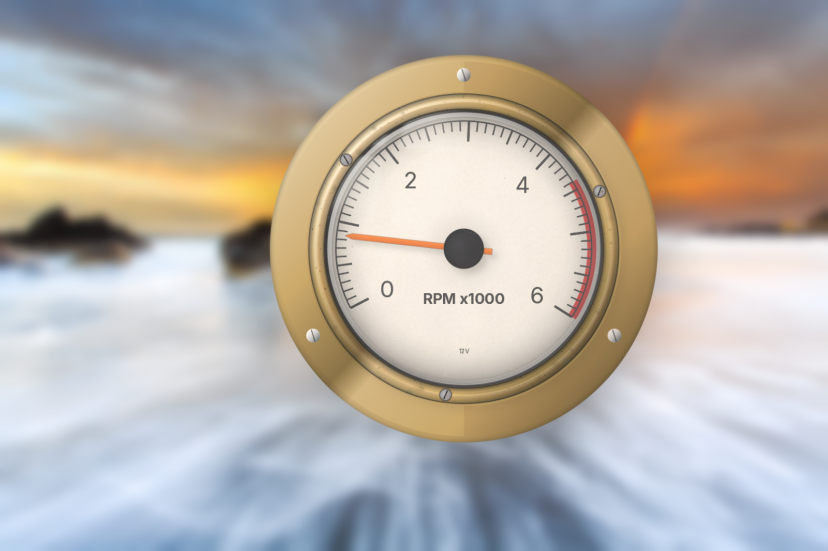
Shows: 850 rpm
